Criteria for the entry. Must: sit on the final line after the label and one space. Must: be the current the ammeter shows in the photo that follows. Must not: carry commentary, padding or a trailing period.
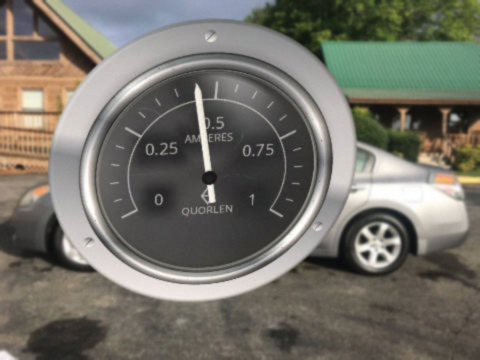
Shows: 0.45 A
